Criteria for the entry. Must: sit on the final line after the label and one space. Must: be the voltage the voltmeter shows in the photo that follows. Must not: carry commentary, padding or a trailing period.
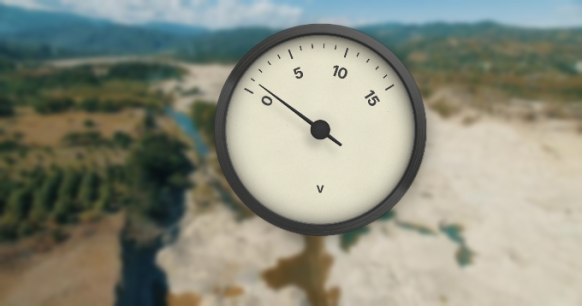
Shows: 1 V
